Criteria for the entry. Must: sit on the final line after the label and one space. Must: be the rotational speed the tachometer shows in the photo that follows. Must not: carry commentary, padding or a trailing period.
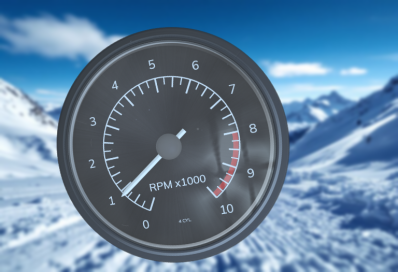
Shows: 875 rpm
